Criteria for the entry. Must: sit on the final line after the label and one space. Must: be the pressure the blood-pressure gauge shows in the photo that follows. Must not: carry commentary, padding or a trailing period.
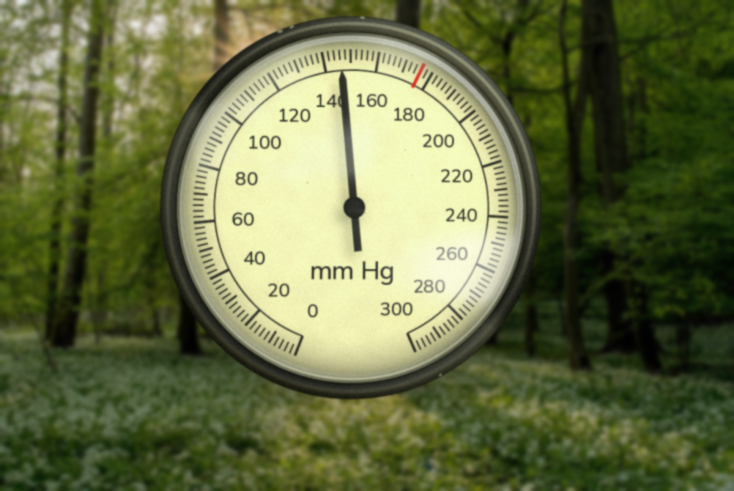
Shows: 146 mmHg
